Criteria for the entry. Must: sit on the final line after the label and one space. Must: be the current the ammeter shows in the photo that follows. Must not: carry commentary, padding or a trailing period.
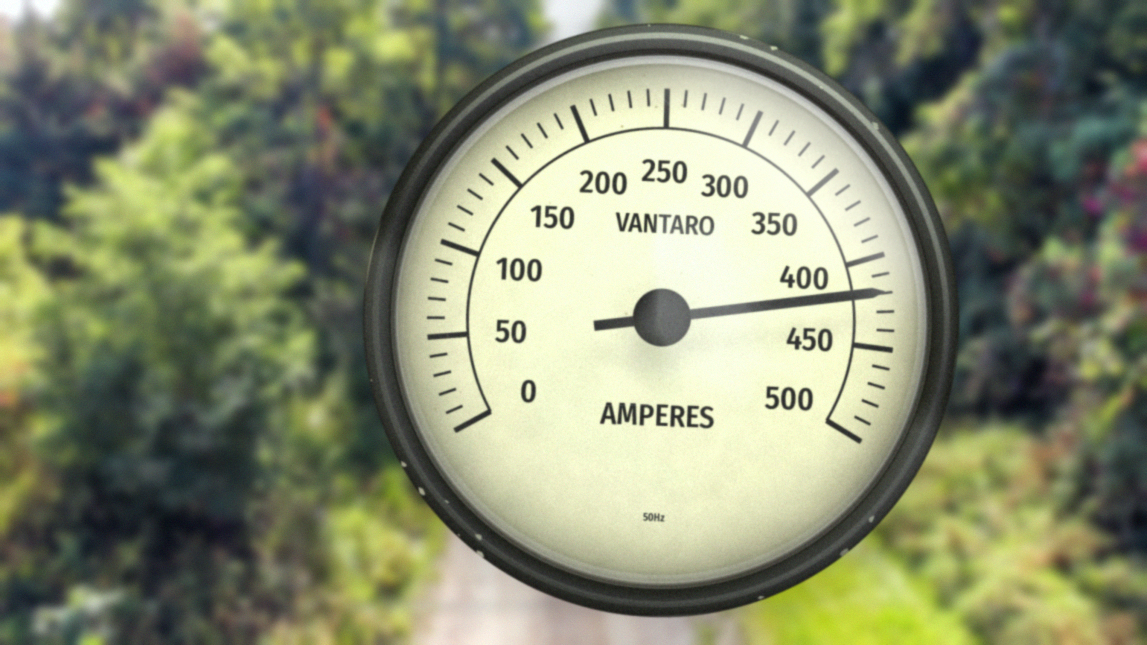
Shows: 420 A
